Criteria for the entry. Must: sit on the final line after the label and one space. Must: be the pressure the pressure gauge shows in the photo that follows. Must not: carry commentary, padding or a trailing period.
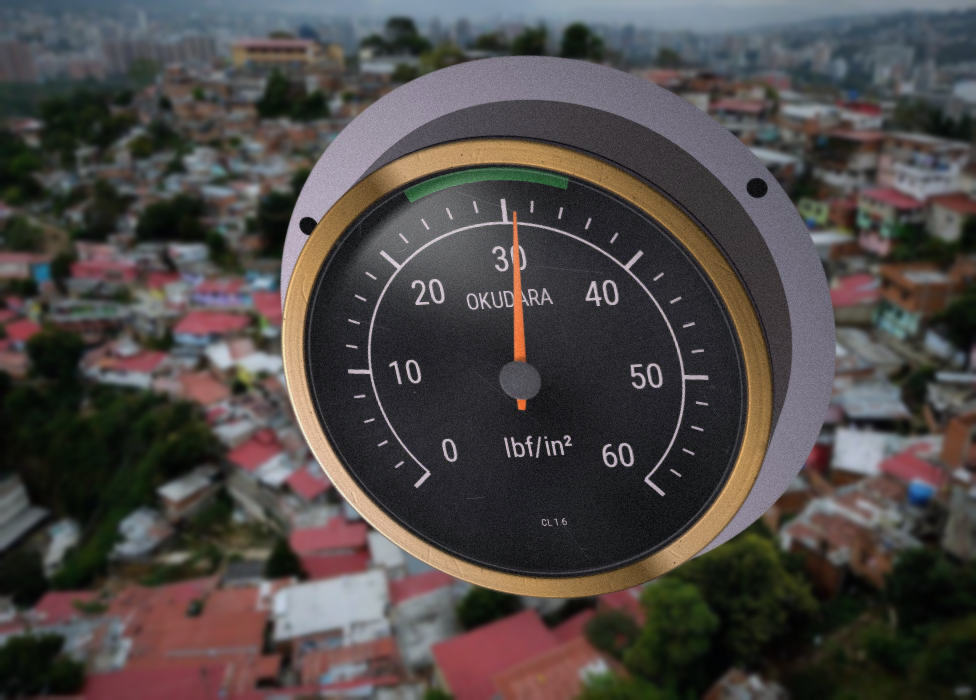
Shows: 31 psi
